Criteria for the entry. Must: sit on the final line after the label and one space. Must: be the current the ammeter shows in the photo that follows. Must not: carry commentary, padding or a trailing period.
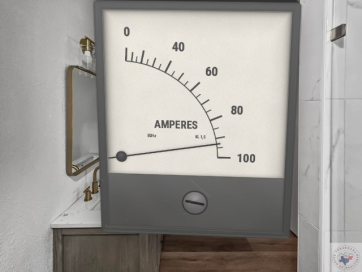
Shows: 92.5 A
